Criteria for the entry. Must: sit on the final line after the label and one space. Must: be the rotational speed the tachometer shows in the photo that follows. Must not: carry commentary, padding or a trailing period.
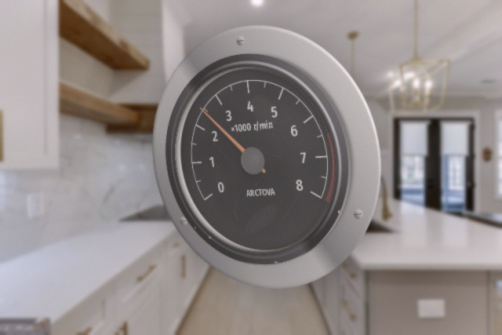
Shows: 2500 rpm
